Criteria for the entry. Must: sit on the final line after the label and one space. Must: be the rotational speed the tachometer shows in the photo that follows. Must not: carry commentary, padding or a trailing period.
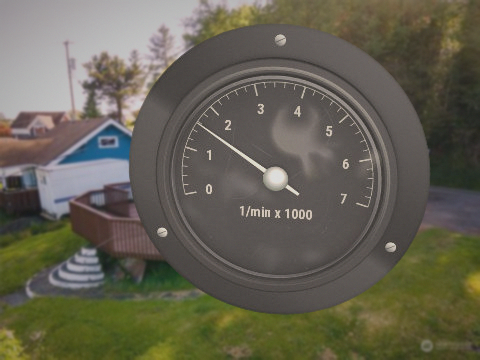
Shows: 1600 rpm
